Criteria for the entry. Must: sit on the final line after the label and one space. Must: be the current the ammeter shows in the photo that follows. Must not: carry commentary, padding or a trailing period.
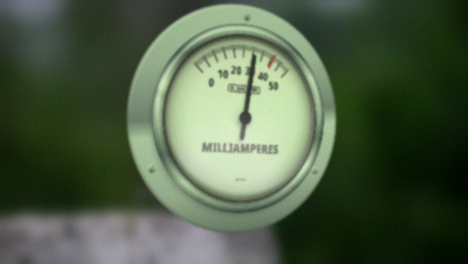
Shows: 30 mA
